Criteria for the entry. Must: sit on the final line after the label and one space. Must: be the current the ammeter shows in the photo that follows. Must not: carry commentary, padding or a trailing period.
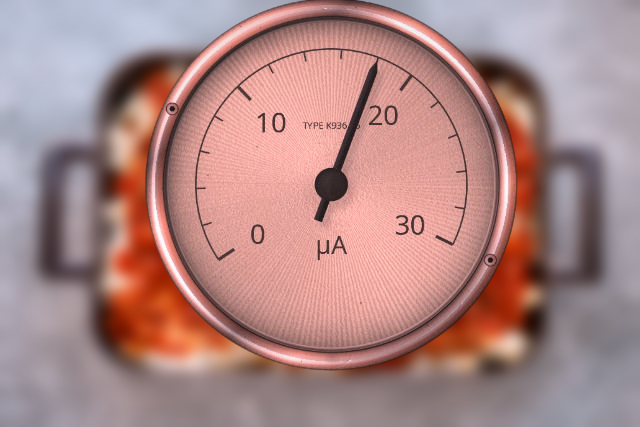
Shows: 18 µA
